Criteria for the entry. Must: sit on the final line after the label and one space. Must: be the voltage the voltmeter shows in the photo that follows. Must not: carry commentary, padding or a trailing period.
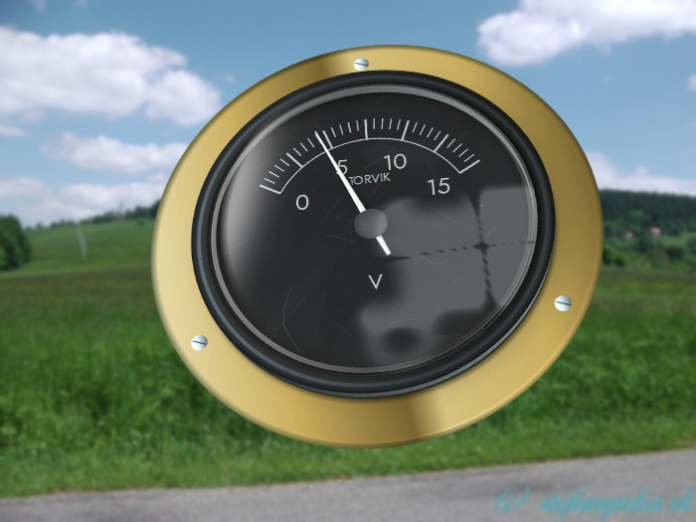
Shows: 4.5 V
